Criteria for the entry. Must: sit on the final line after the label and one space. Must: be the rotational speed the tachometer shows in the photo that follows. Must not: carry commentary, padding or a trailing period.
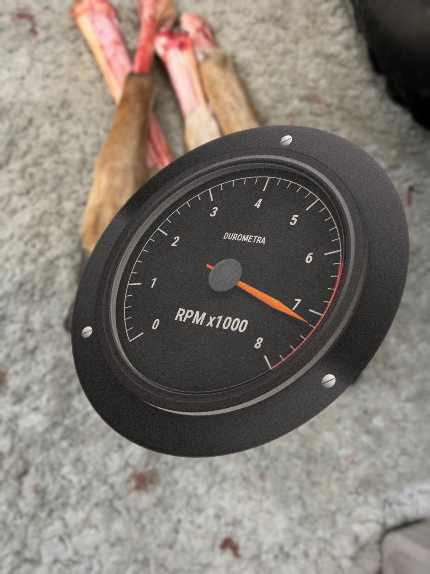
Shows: 7200 rpm
